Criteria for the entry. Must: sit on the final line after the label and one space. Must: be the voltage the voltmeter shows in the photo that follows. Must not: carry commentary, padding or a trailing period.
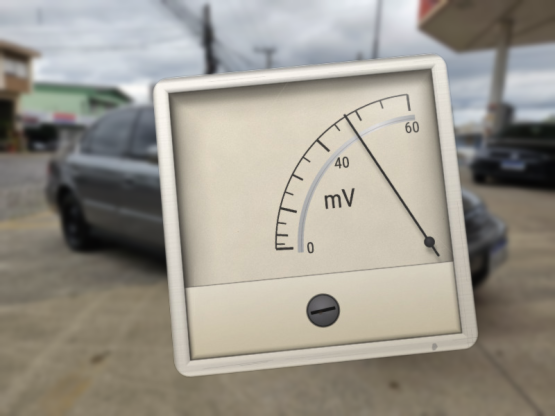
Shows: 47.5 mV
